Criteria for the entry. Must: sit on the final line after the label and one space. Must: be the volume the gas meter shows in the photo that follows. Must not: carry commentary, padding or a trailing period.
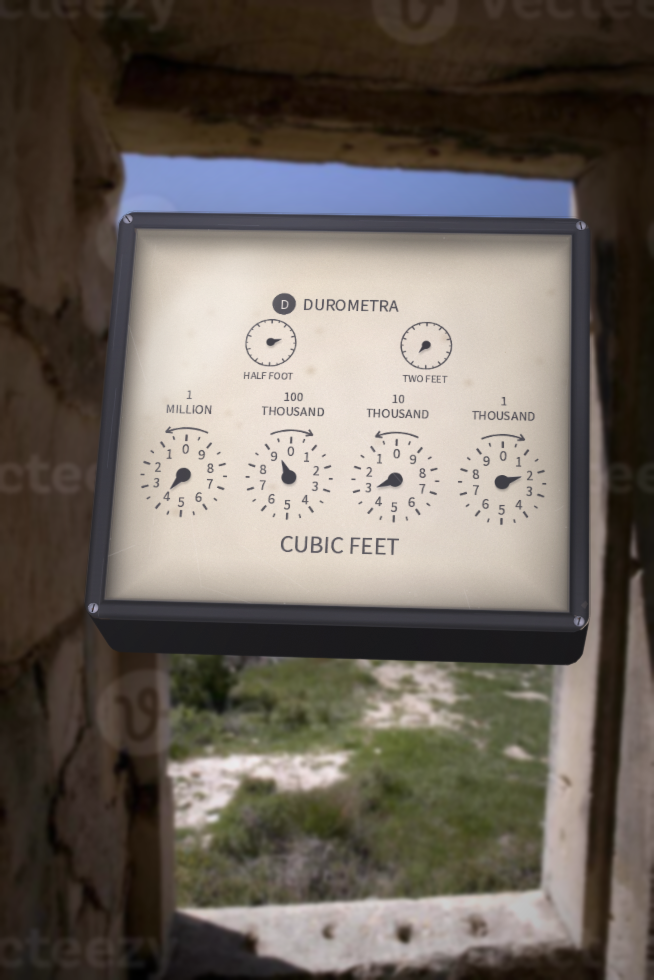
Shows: 393200 ft³
